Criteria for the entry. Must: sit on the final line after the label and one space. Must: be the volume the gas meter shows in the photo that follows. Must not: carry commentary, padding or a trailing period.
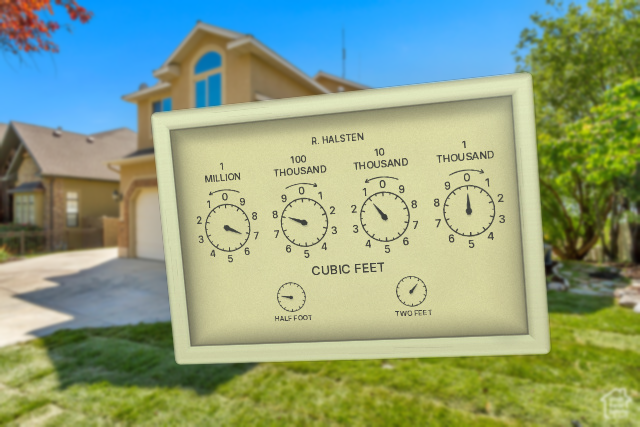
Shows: 681000 ft³
